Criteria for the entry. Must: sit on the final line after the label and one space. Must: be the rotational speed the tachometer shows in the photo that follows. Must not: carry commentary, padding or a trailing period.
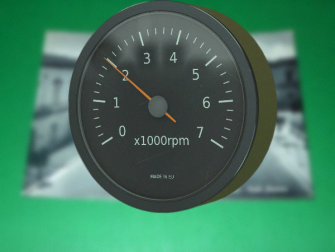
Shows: 2000 rpm
